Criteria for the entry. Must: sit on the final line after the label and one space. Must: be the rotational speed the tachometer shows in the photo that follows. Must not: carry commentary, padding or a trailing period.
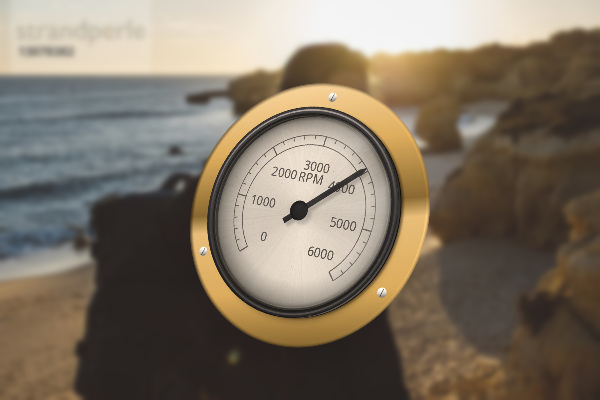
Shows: 4000 rpm
